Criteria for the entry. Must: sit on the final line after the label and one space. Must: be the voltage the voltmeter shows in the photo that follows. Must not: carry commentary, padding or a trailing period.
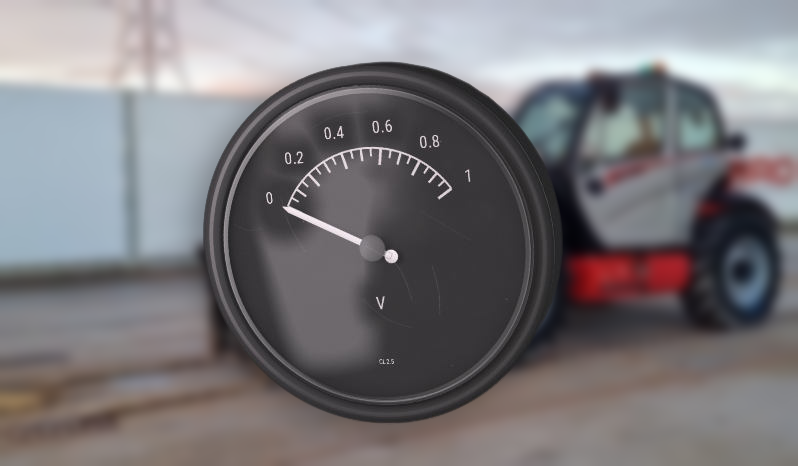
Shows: 0 V
